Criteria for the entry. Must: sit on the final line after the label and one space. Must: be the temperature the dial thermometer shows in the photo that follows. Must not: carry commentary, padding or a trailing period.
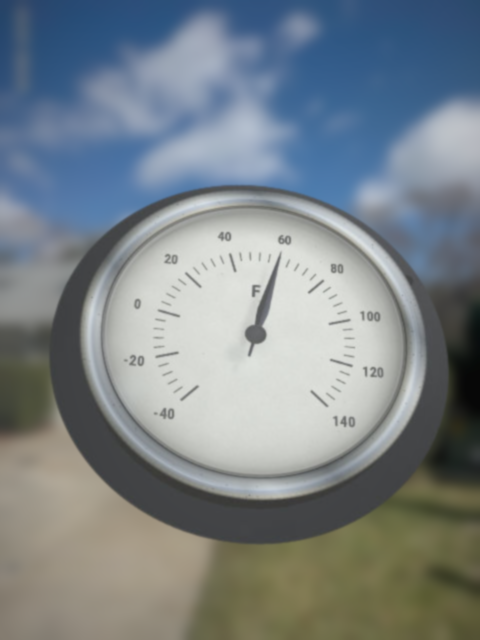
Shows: 60 °F
